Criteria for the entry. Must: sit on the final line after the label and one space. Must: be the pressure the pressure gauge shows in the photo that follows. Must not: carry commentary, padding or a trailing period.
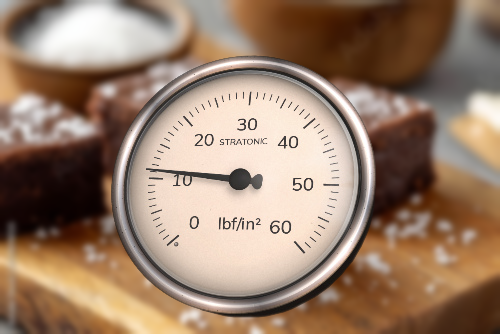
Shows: 11 psi
